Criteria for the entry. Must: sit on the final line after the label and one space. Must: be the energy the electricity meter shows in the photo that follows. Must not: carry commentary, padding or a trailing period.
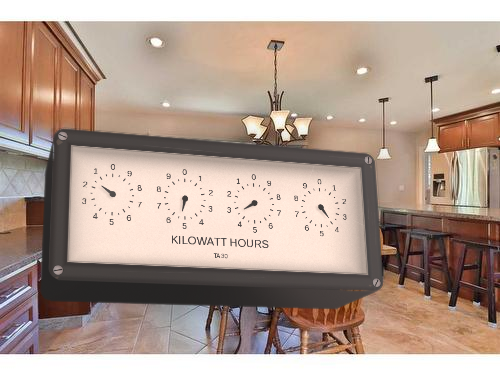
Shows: 1534 kWh
